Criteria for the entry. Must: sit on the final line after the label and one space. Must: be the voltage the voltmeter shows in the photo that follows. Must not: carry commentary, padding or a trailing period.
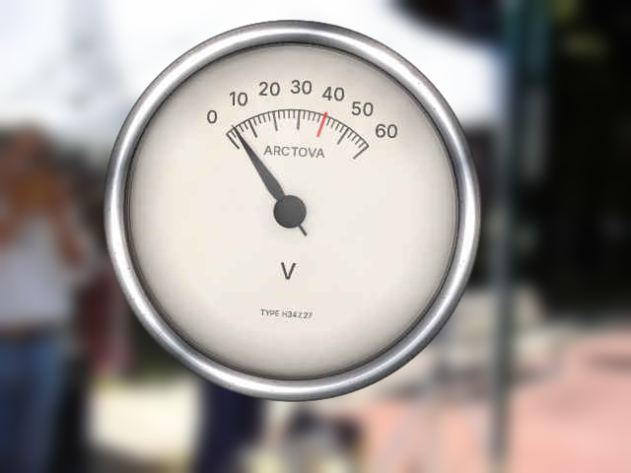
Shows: 4 V
